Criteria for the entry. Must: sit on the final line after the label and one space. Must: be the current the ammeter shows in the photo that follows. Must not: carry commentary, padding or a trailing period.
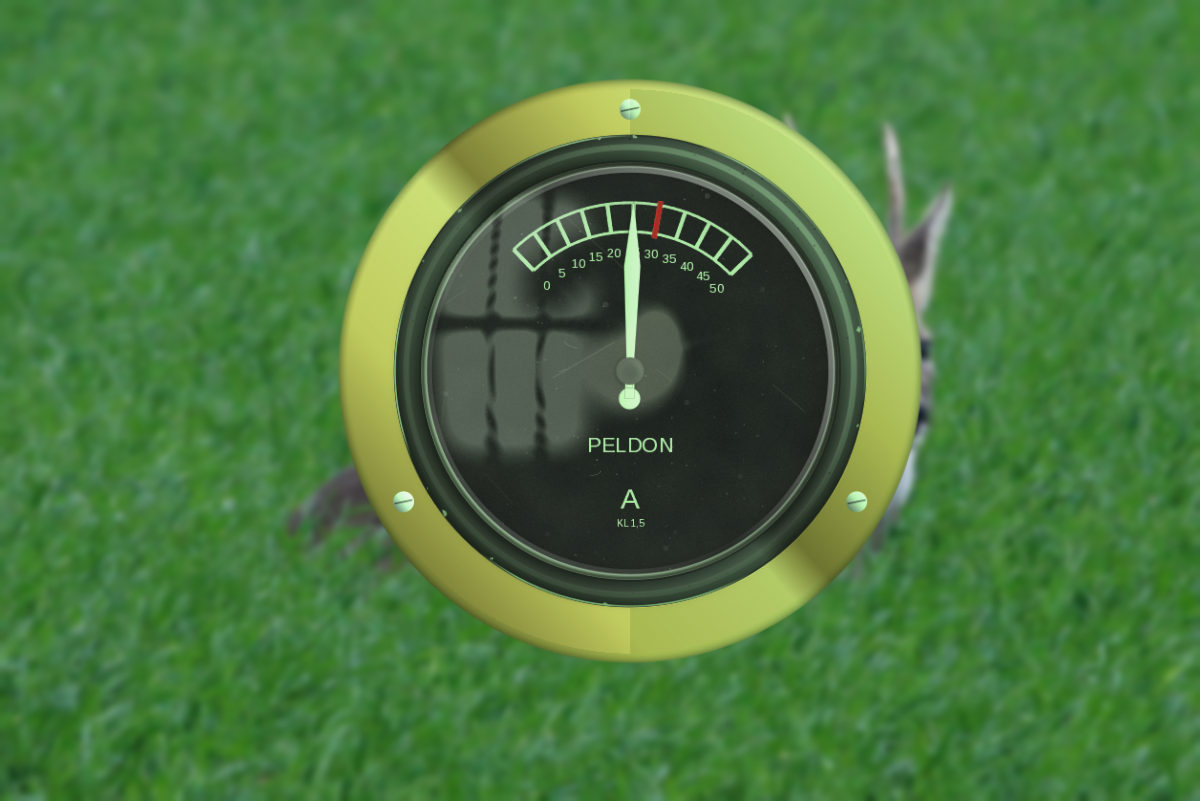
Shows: 25 A
